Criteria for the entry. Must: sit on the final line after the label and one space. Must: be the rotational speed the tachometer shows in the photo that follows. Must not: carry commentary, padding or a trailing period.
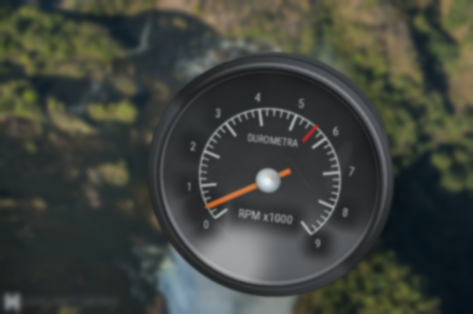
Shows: 400 rpm
